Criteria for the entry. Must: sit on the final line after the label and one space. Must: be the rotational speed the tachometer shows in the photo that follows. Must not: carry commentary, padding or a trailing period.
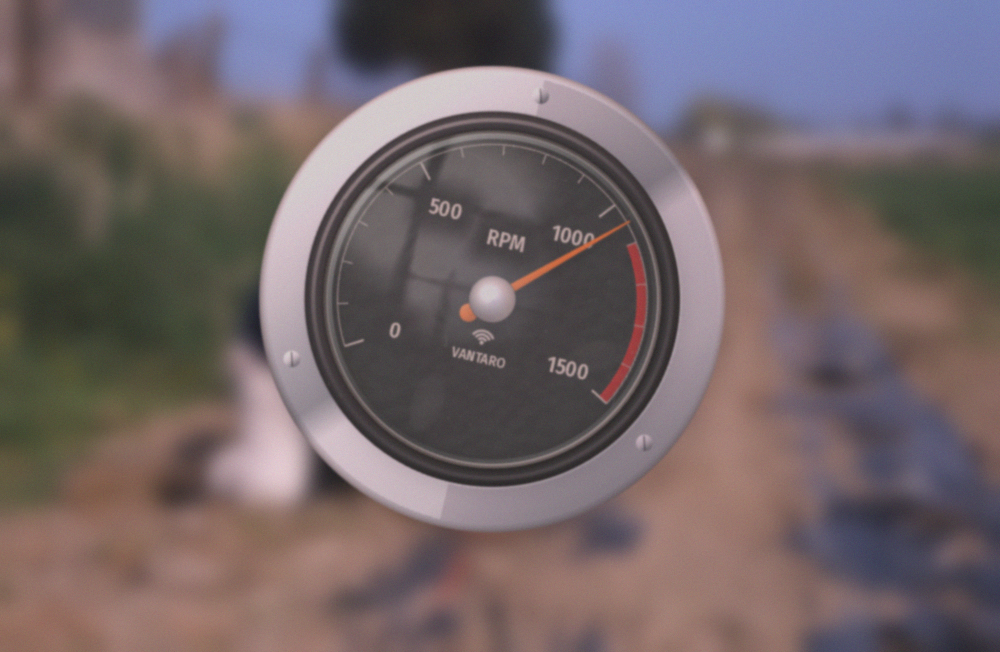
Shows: 1050 rpm
